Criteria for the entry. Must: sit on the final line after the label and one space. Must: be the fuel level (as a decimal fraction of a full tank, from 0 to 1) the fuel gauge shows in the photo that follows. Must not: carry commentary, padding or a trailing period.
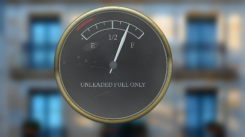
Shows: 0.75
